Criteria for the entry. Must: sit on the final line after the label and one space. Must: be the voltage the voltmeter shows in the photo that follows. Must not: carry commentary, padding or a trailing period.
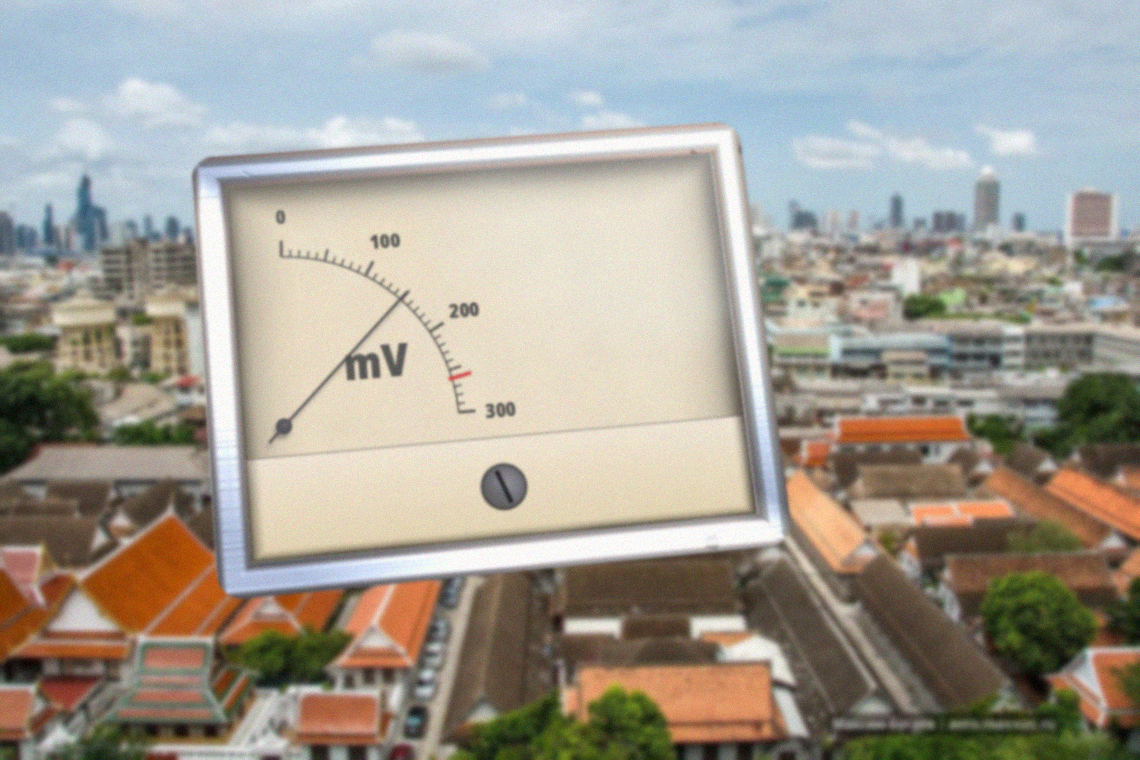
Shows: 150 mV
